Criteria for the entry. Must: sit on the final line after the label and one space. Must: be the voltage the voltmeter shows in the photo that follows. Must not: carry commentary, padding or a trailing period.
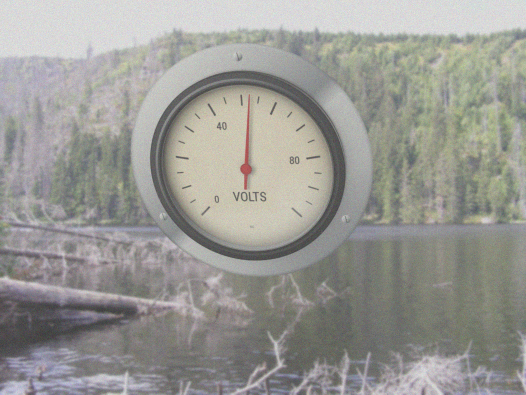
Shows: 52.5 V
